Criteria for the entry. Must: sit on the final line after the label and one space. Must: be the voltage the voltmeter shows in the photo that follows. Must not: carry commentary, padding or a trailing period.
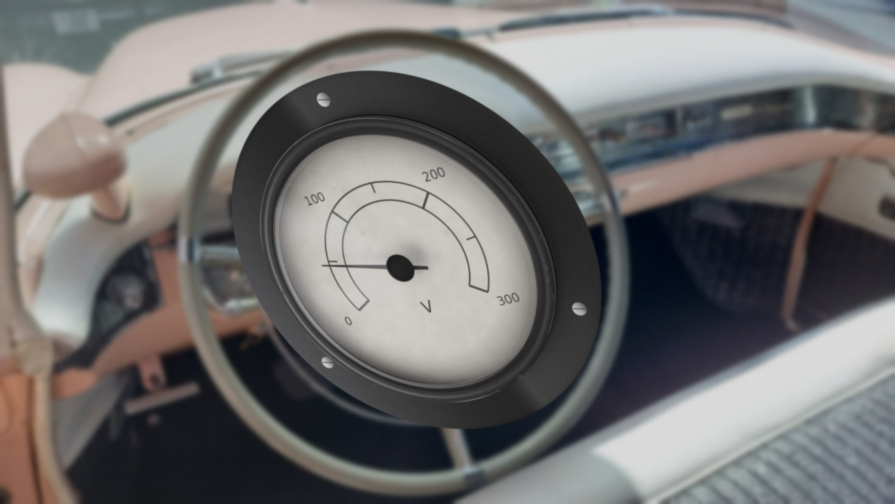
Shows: 50 V
